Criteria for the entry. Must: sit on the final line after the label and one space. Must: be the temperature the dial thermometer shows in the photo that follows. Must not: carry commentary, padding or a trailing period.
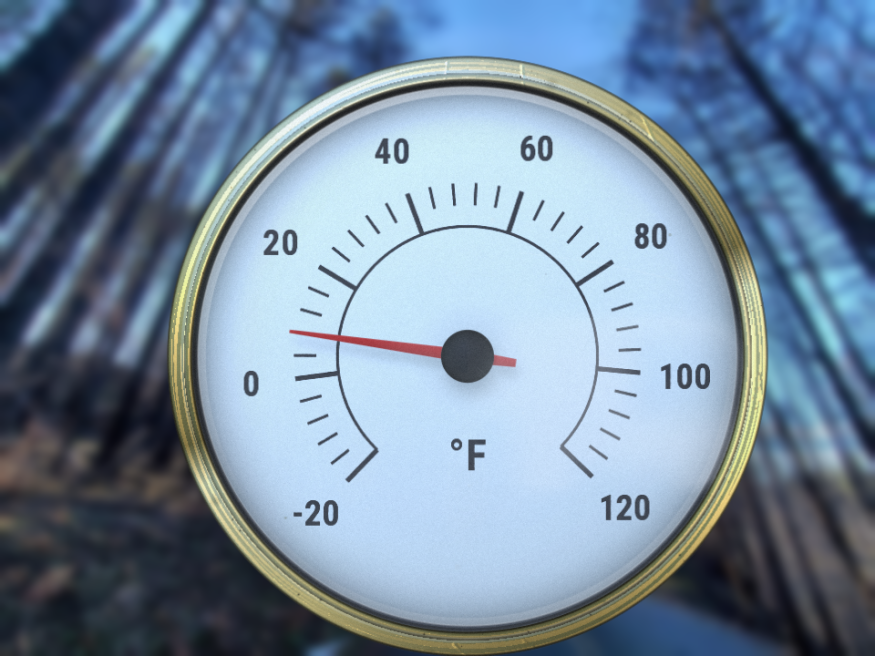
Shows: 8 °F
